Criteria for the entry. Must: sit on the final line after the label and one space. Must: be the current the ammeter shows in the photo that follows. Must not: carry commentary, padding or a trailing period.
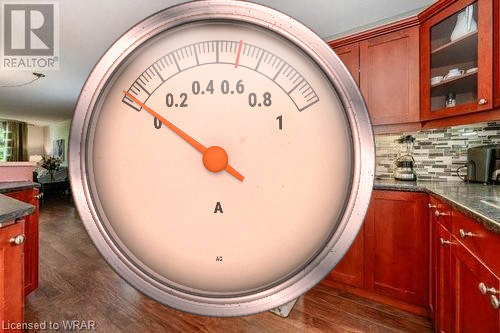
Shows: 0.04 A
